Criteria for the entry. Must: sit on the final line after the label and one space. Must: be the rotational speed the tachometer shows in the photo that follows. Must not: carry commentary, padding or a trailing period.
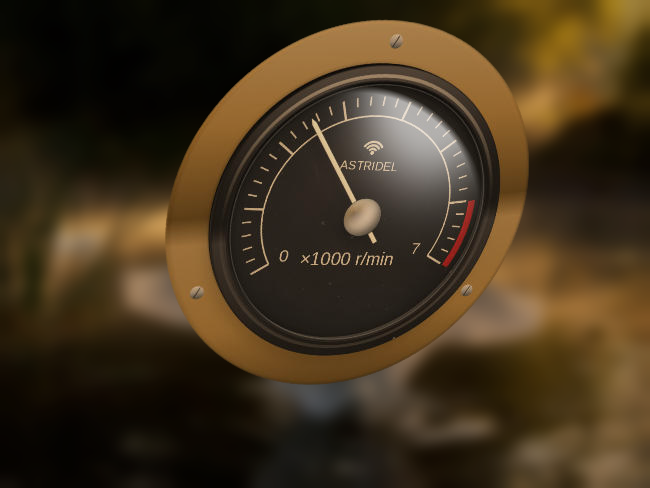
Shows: 2500 rpm
